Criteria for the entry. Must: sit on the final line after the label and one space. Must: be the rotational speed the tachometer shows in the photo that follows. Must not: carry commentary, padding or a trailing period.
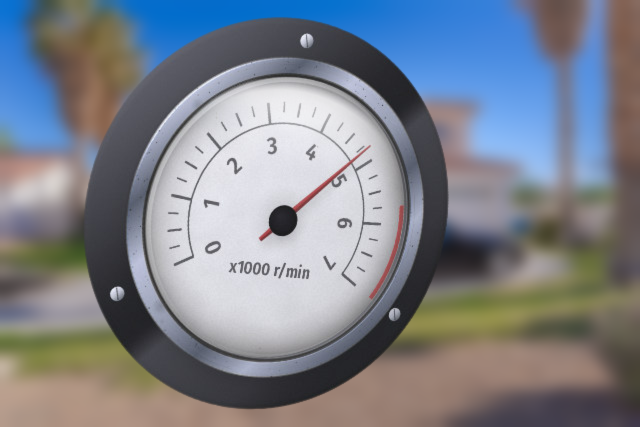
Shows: 4750 rpm
